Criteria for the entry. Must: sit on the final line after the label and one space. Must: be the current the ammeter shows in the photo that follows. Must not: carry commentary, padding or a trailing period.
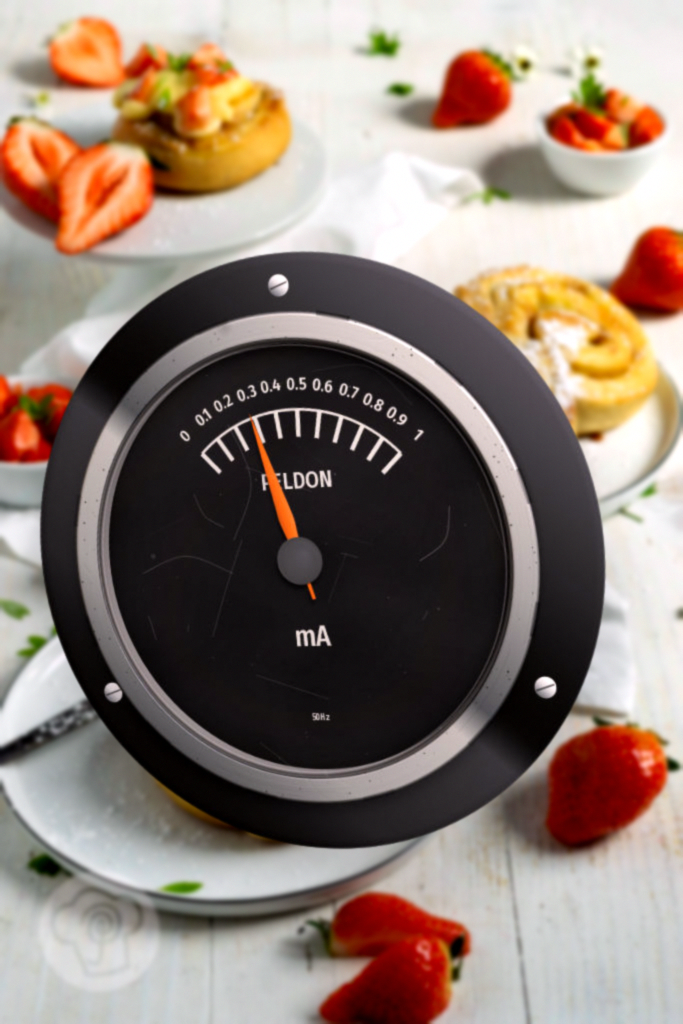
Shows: 0.3 mA
